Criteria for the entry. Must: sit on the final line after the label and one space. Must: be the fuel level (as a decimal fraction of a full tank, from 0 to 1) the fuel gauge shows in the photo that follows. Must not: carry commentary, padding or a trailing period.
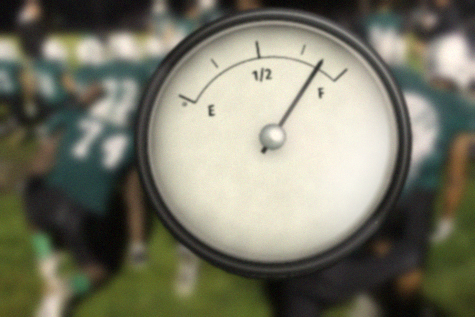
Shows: 0.875
